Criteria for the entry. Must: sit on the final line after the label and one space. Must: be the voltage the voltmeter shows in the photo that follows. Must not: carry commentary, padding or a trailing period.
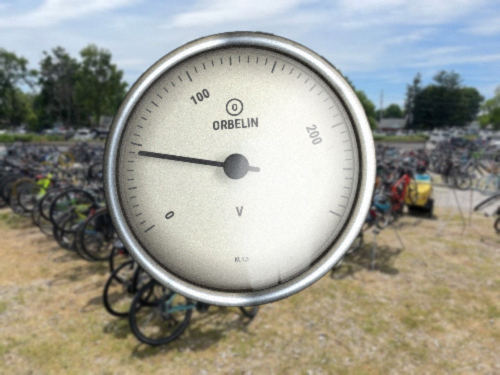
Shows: 45 V
